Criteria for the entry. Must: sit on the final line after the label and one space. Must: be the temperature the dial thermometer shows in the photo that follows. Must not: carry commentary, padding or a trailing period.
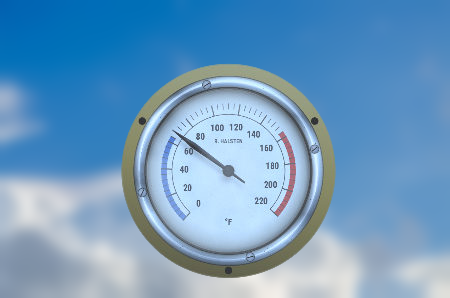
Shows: 68 °F
